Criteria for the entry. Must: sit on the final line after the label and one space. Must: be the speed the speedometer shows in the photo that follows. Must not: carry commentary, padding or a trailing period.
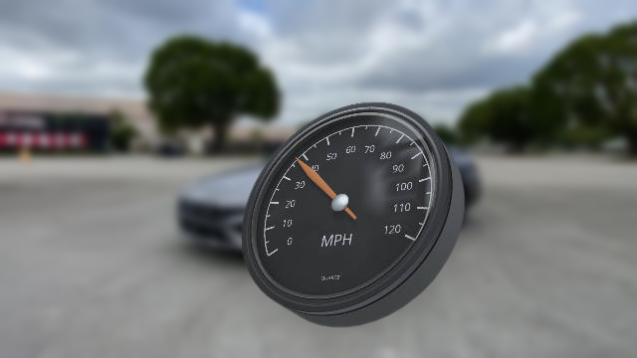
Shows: 37.5 mph
